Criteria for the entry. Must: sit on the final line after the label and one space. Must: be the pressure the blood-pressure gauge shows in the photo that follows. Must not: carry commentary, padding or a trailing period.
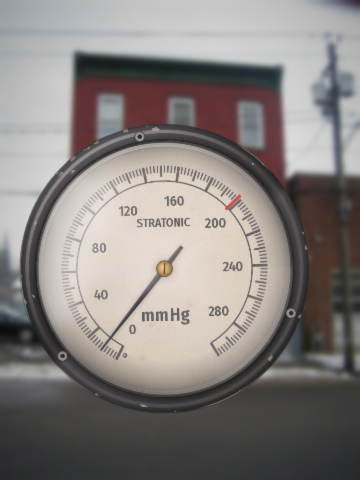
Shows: 10 mmHg
